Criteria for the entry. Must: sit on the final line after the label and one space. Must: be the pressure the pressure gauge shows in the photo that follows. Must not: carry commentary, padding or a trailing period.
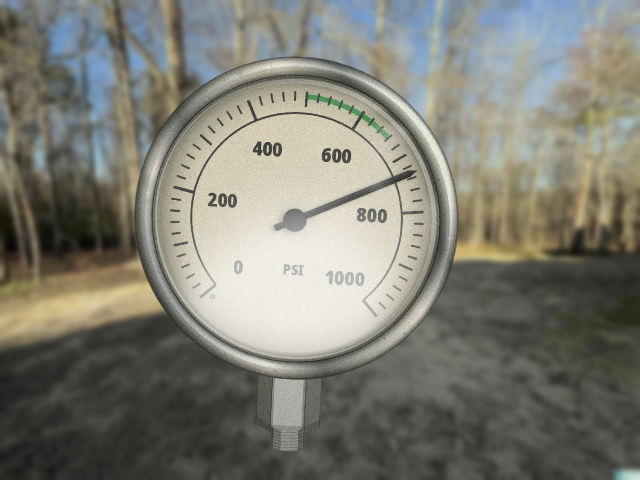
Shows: 730 psi
